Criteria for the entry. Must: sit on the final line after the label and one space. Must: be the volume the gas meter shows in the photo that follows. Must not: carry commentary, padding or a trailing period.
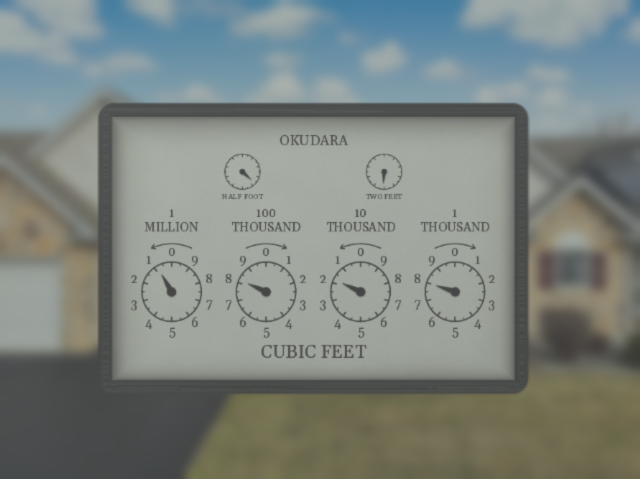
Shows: 81800 ft³
